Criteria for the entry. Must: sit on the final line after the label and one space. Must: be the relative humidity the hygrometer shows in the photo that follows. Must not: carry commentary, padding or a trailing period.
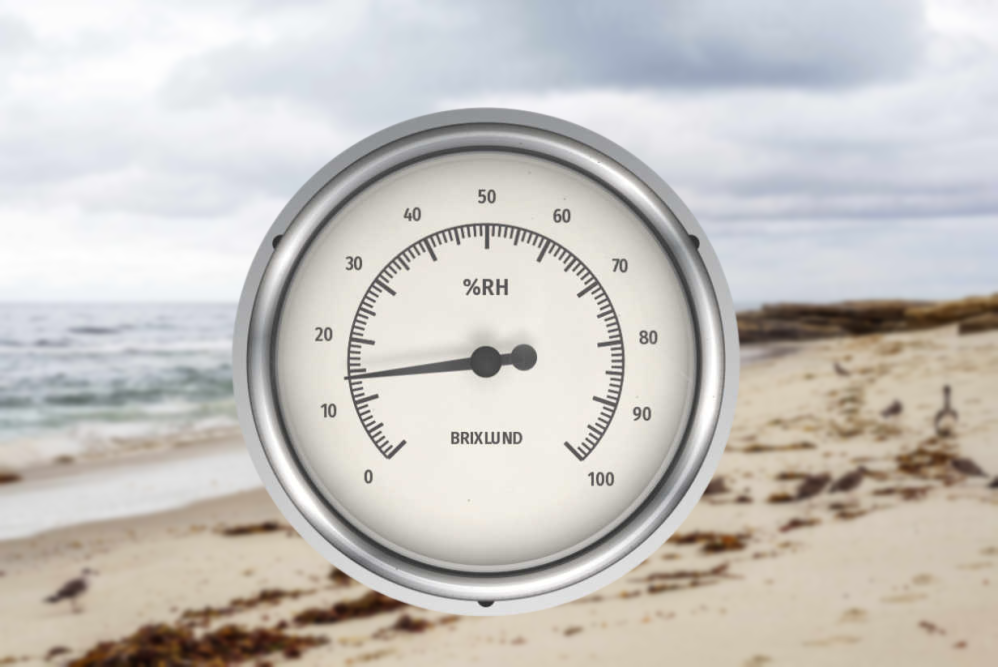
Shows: 14 %
